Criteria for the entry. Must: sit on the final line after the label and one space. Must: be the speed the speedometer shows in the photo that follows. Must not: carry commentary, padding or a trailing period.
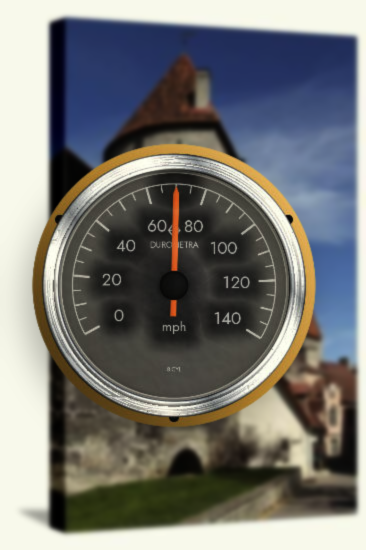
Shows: 70 mph
